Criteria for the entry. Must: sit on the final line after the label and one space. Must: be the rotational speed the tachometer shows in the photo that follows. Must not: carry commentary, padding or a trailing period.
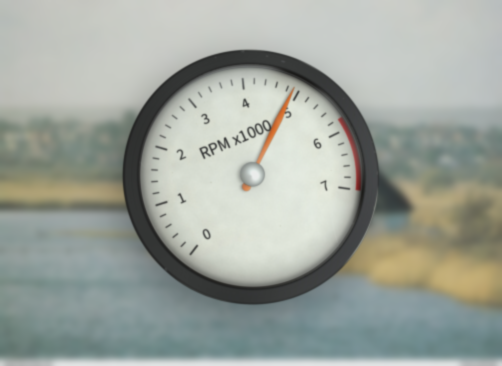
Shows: 4900 rpm
